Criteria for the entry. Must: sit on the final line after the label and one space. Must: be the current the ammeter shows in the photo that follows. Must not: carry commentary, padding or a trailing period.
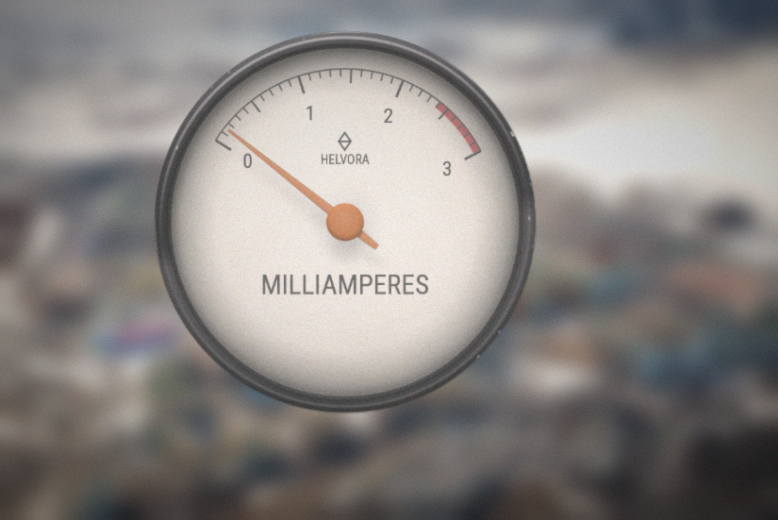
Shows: 0.15 mA
